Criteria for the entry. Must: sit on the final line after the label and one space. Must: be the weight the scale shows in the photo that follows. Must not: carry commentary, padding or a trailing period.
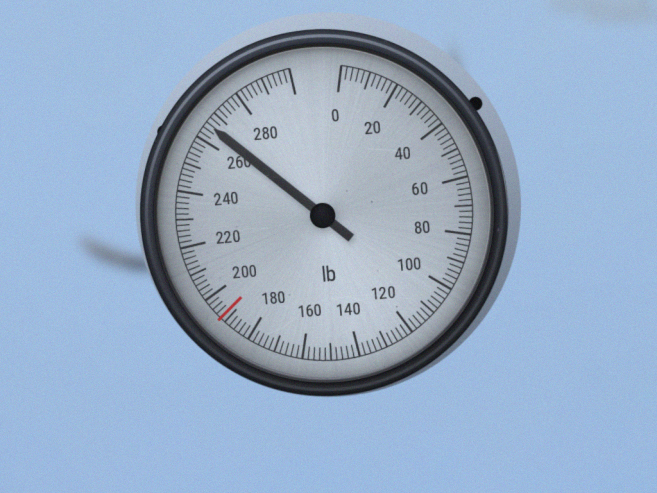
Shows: 266 lb
